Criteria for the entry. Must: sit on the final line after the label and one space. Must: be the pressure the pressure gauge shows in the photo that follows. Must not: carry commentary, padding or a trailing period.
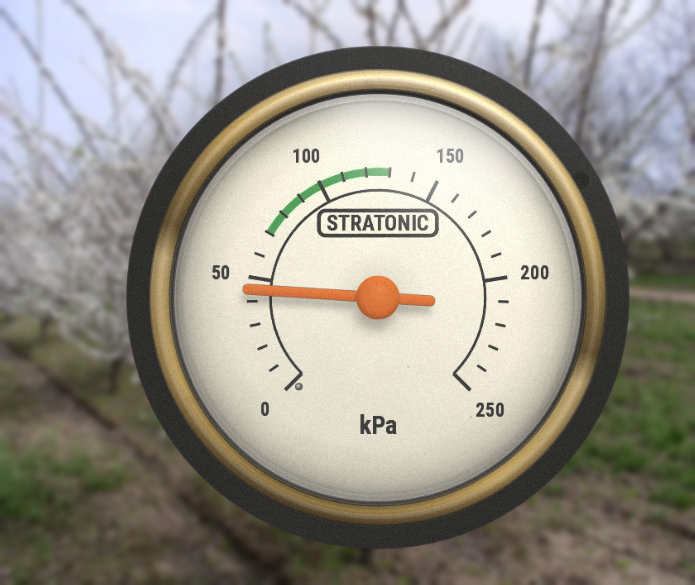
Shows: 45 kPa
